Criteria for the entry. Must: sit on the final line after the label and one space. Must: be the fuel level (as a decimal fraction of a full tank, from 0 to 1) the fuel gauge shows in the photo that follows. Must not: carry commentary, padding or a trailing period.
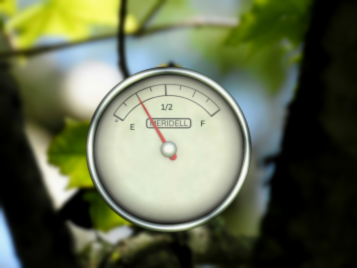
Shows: 0.25
